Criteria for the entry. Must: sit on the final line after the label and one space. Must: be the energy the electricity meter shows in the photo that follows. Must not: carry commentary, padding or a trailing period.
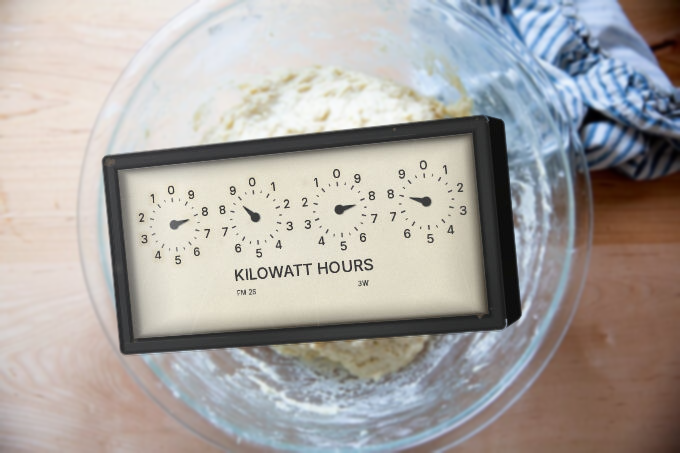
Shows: 7878 kWh
